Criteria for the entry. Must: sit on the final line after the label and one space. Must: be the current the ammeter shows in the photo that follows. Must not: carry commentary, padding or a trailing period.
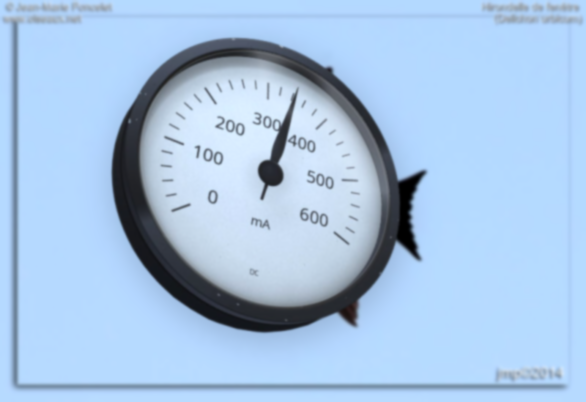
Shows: 340 mA
